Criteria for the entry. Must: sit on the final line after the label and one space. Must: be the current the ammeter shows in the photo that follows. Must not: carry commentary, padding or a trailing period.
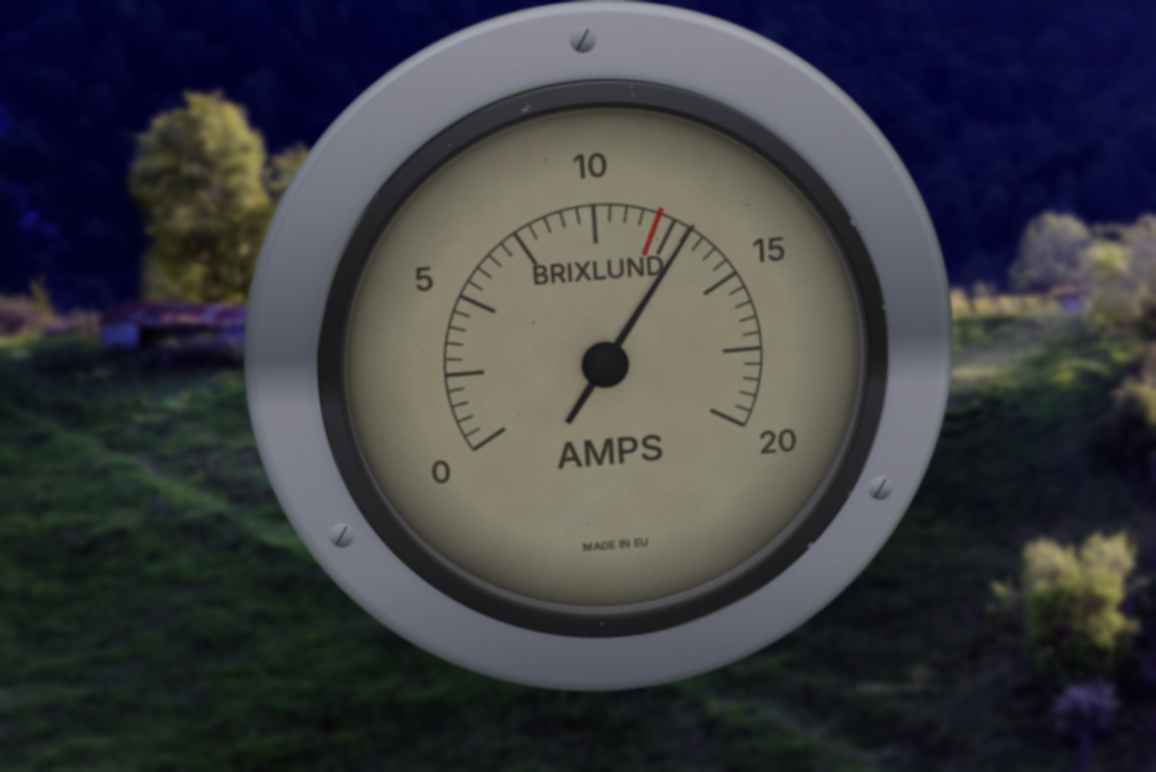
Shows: 13 A
